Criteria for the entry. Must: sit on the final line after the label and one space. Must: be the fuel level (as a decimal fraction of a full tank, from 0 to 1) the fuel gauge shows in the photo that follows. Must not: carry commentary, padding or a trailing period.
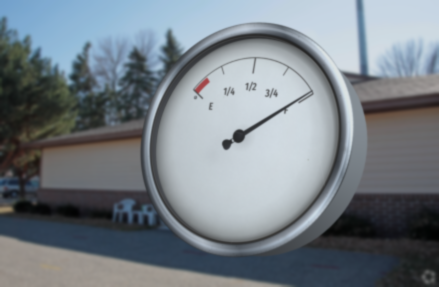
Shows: 1
